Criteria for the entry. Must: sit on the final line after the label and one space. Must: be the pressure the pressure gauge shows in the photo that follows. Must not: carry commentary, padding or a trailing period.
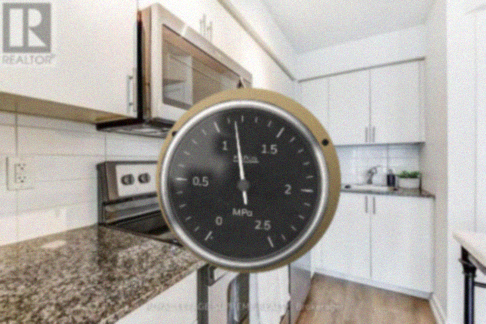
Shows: 1.15 MPa
